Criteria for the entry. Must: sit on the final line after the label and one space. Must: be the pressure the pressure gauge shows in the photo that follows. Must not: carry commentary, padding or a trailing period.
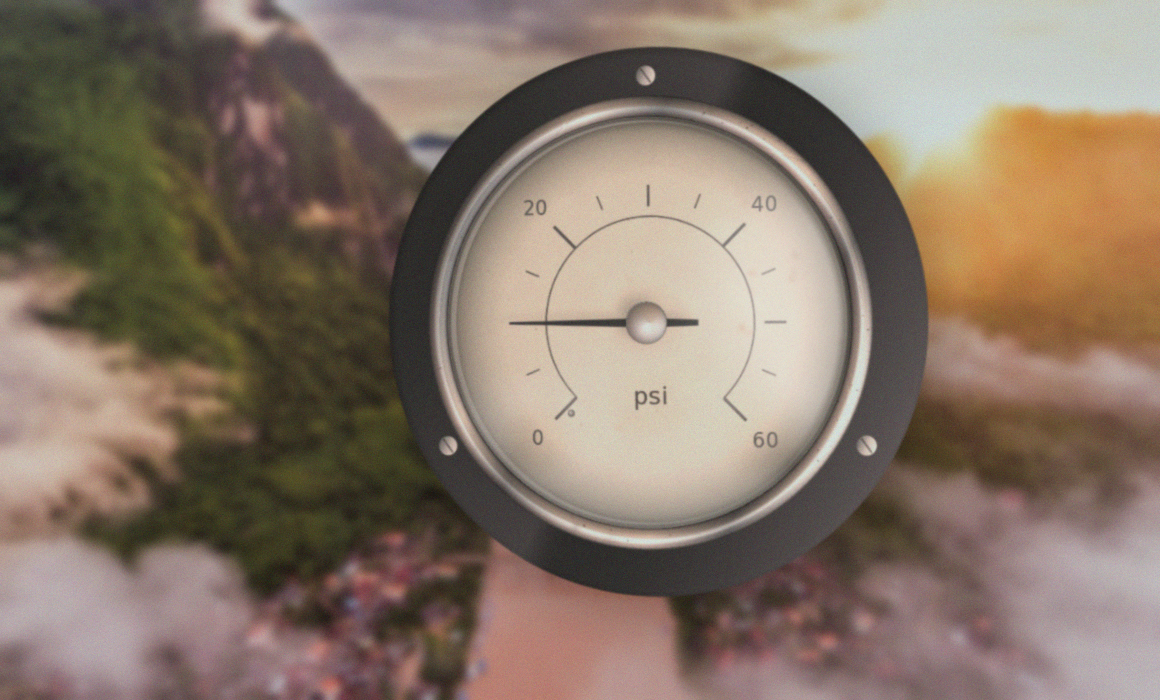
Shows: 10 psi
